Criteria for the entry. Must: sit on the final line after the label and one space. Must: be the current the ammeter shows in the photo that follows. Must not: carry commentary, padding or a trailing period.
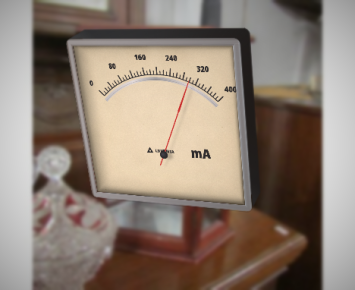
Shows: 300 mA
